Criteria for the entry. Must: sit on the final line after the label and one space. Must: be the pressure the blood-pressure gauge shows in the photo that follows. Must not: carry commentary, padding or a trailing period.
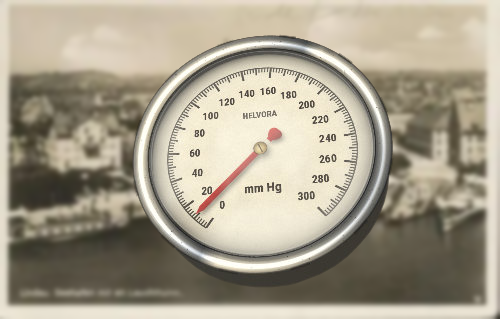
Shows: 10 mmHg
